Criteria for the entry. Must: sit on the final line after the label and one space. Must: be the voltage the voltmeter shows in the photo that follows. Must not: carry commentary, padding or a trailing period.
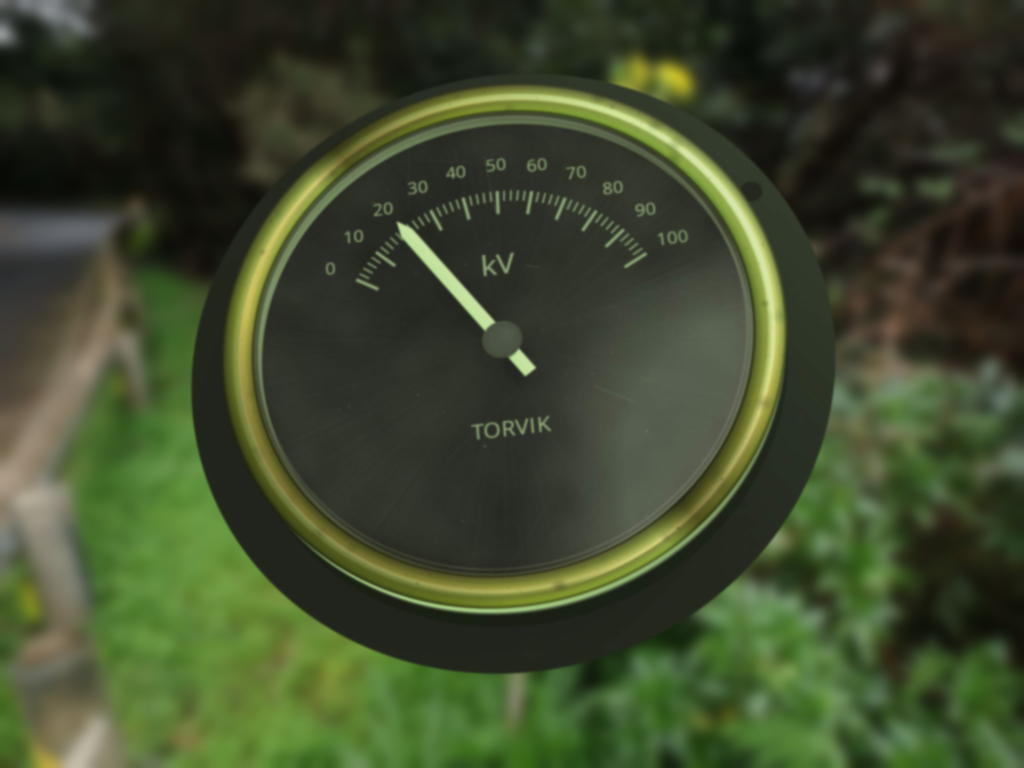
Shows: 20 kV
